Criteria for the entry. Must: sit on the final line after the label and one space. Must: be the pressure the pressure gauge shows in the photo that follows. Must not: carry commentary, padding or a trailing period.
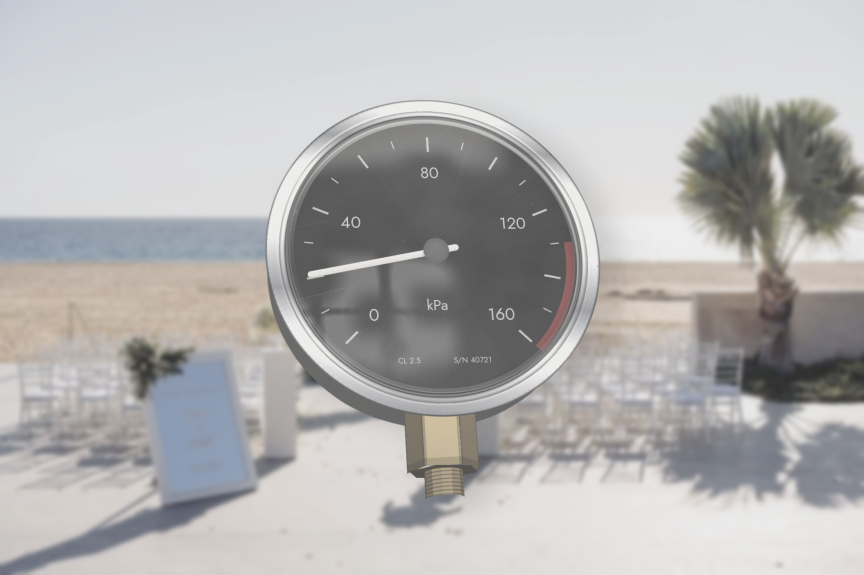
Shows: 20 kPa
